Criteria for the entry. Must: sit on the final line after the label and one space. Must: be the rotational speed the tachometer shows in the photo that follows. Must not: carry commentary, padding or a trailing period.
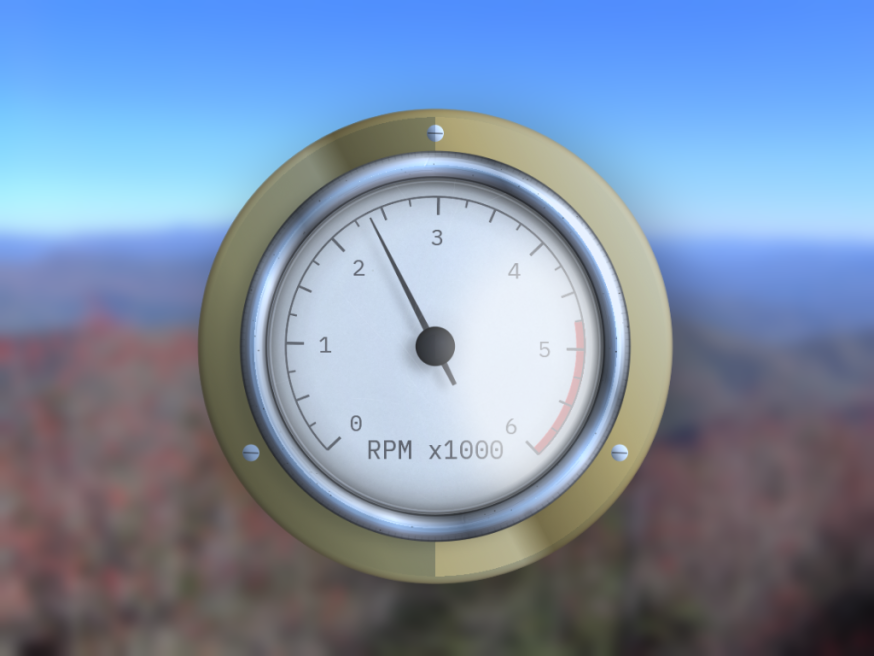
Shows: 2375 rpm
